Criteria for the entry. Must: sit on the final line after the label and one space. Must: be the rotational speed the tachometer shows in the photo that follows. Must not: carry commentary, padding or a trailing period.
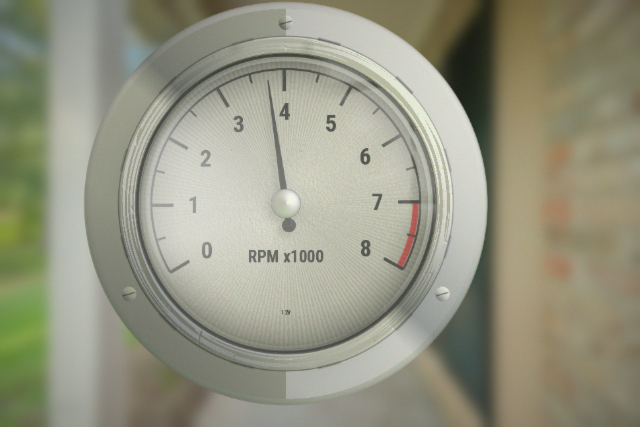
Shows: 3750 rpm
